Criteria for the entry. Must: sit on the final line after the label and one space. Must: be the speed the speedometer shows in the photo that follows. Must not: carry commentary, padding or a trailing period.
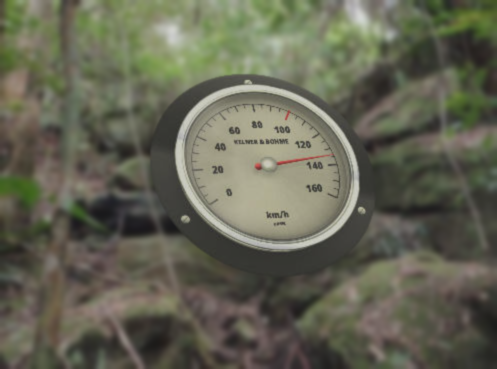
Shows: 135 km/h
